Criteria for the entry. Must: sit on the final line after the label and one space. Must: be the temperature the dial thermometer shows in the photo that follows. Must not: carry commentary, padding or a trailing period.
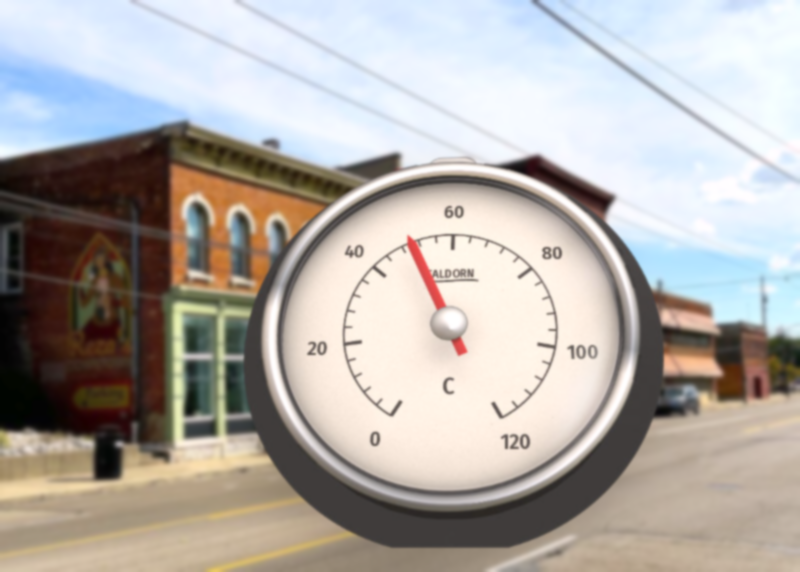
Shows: 50 °C
